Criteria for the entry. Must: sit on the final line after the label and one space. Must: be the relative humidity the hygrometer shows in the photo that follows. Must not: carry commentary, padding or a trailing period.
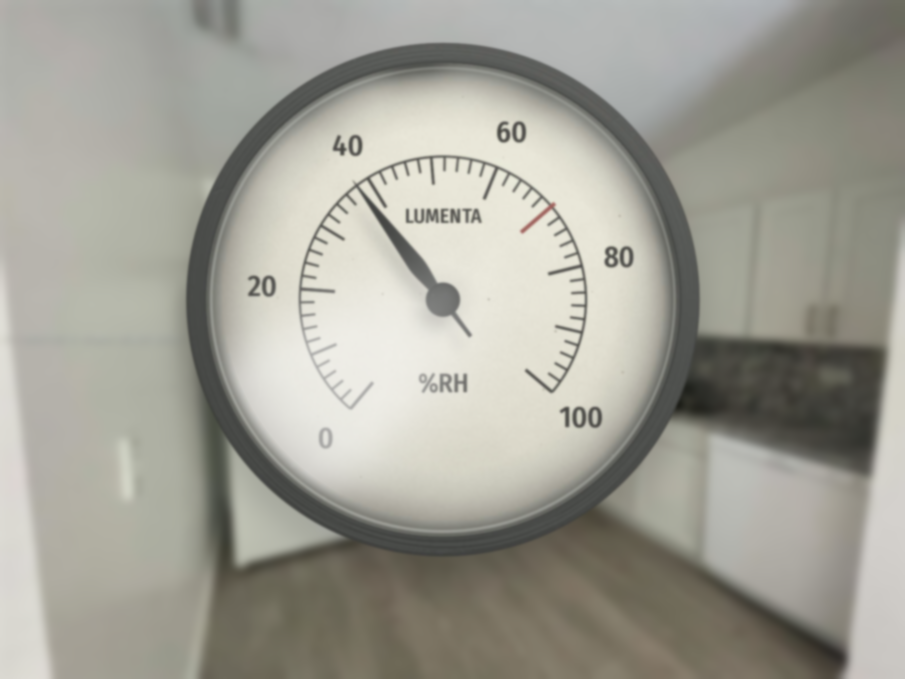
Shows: 38 %
